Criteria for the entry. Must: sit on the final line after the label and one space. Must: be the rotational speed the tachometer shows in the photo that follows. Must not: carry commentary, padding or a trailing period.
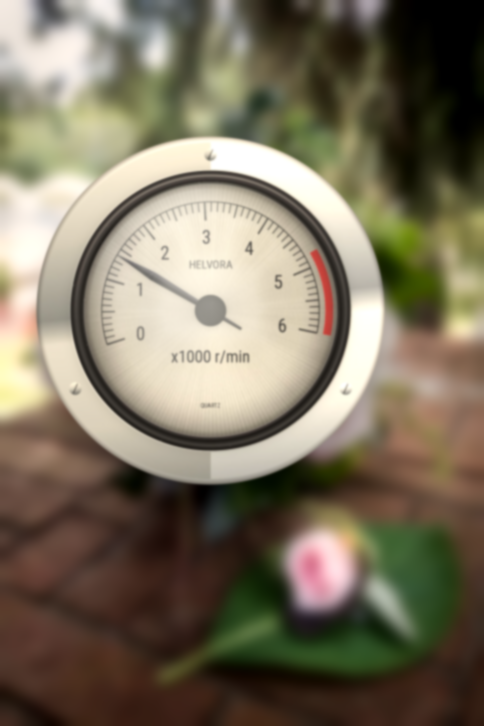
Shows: 1400 rpm
